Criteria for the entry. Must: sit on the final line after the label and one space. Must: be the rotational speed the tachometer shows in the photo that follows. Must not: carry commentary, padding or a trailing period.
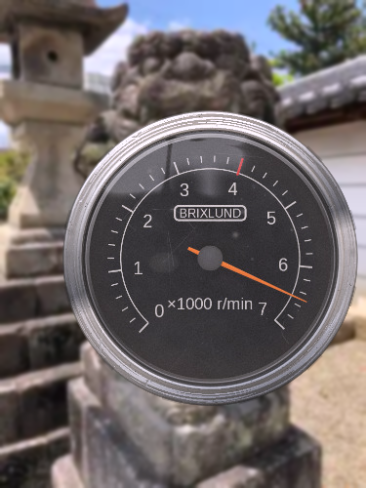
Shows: 6500 rpm
